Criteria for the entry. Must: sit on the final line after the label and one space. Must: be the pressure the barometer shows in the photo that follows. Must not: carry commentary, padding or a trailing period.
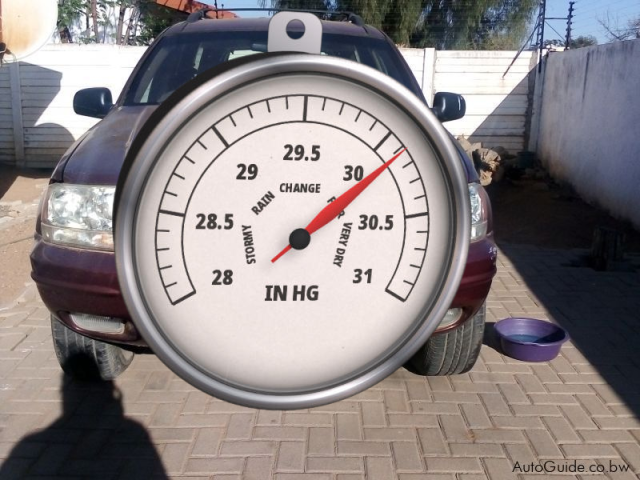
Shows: 30.1 inHg
